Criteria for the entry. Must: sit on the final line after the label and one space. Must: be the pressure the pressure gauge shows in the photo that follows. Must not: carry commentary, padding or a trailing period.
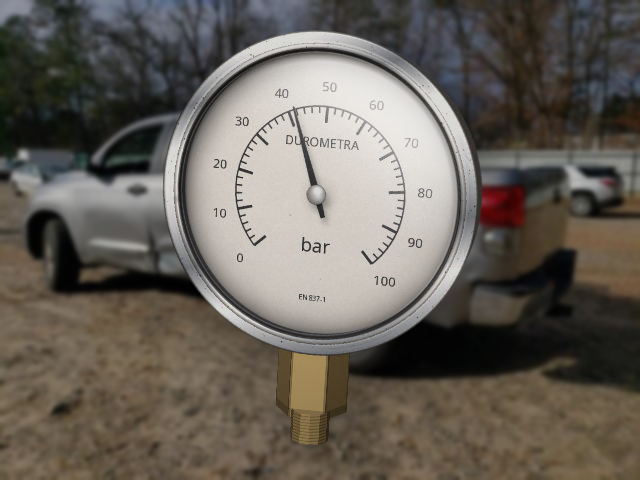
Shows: 42 bar
